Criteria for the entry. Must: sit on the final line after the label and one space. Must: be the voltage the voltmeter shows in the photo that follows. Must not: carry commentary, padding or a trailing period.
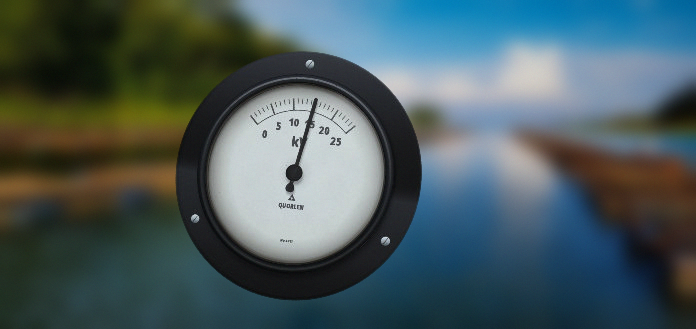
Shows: 15 kV
